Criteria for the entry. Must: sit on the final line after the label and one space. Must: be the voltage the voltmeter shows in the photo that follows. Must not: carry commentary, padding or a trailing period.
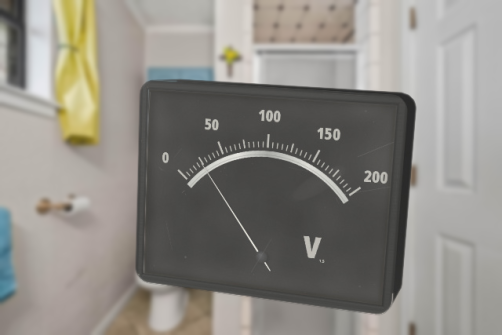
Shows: 25 V
